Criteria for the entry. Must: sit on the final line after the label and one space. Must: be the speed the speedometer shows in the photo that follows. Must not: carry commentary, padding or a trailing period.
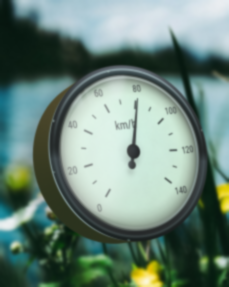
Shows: 80 km/h
